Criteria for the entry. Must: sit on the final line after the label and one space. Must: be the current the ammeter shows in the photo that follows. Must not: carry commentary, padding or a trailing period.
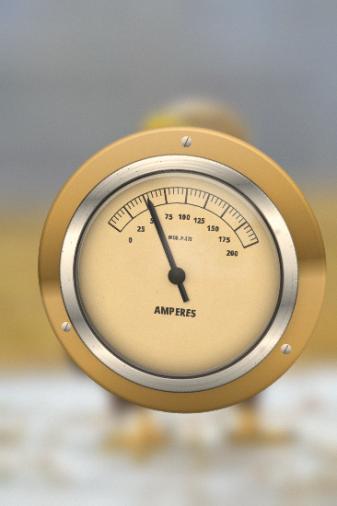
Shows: 55 A
